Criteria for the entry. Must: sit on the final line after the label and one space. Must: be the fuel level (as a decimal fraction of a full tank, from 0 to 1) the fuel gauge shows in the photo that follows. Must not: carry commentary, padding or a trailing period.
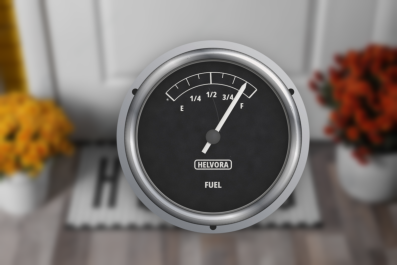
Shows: 0.875
